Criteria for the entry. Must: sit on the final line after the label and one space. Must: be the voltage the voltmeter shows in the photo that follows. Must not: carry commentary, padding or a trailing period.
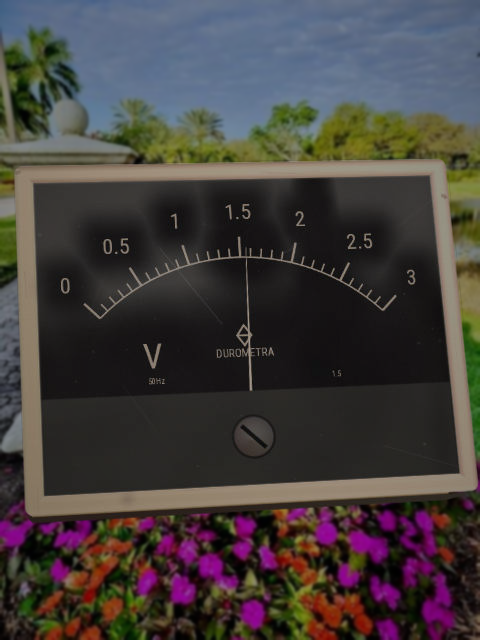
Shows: 1.55 V
